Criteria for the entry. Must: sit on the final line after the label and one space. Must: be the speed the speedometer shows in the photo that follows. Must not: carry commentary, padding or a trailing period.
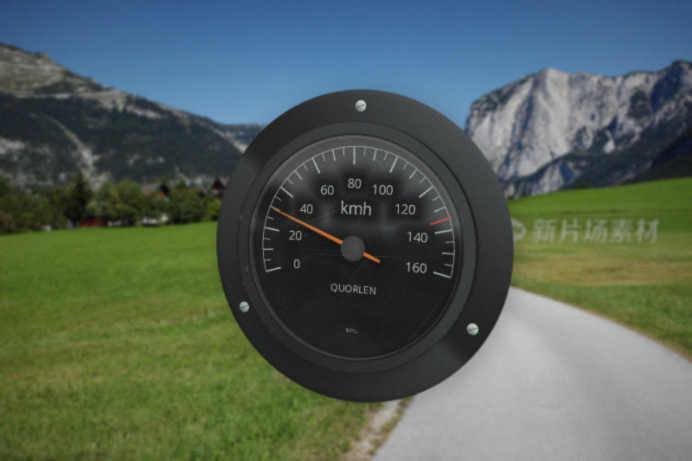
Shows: 30 km/h
